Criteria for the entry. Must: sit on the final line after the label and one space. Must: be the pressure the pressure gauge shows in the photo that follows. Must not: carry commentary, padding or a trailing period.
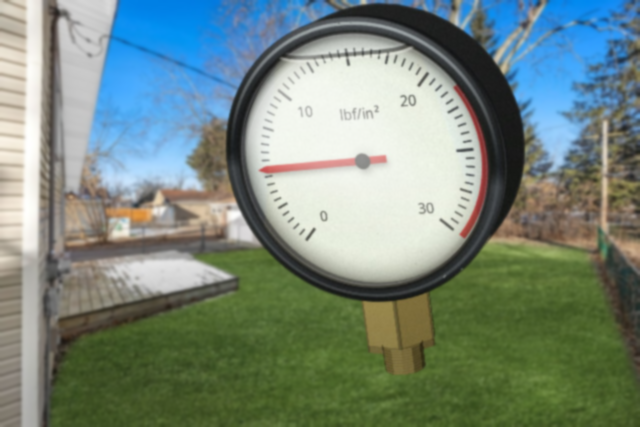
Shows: 5 psi
